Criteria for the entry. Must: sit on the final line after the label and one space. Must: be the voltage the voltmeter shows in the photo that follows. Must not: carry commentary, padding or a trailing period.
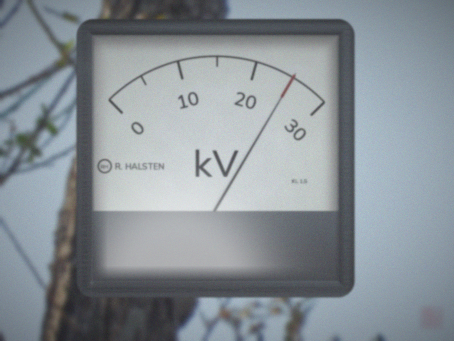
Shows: 25 kV
